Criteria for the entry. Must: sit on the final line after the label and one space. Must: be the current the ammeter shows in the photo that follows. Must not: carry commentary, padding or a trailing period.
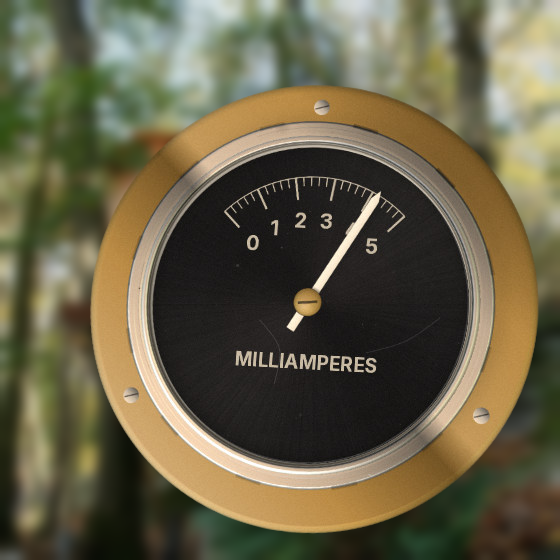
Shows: 4.2 mA
